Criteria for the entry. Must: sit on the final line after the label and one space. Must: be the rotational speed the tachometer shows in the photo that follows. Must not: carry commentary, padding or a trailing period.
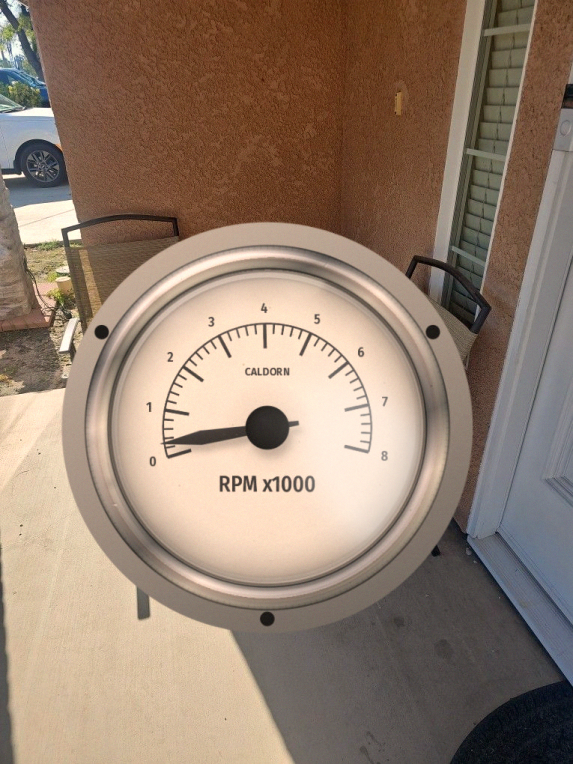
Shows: 300 rpm
